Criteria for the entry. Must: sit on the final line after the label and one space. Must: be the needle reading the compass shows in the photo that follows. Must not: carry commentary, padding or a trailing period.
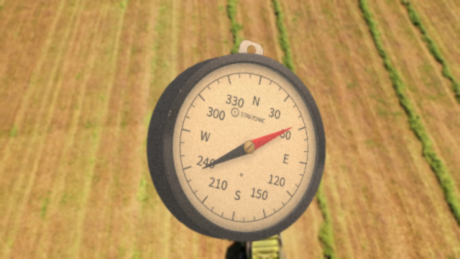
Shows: 55 °
